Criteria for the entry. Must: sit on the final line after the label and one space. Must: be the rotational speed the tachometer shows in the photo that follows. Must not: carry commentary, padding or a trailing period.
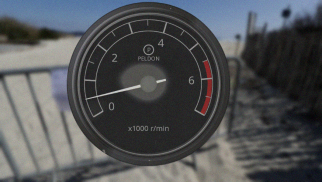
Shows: 500 rpm
